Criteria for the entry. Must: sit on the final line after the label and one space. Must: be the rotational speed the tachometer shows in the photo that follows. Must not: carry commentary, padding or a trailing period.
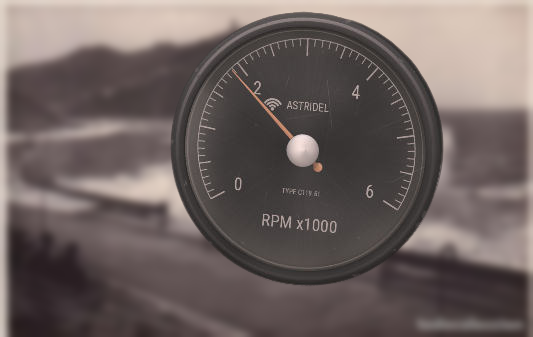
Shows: 1900 rpm
